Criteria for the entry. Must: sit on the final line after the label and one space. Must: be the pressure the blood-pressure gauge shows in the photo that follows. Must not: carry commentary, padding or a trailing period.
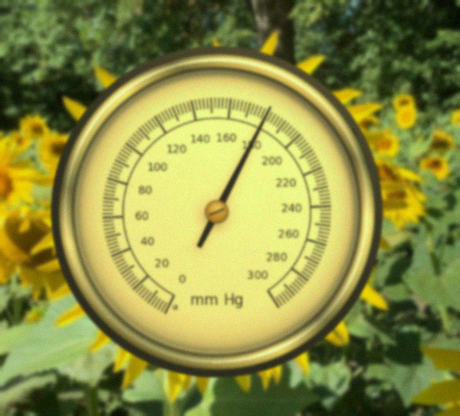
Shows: 180 mmHg
